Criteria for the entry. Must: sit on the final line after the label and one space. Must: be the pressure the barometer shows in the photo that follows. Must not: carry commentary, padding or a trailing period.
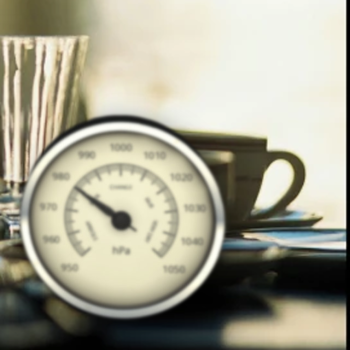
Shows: 980 hPa
